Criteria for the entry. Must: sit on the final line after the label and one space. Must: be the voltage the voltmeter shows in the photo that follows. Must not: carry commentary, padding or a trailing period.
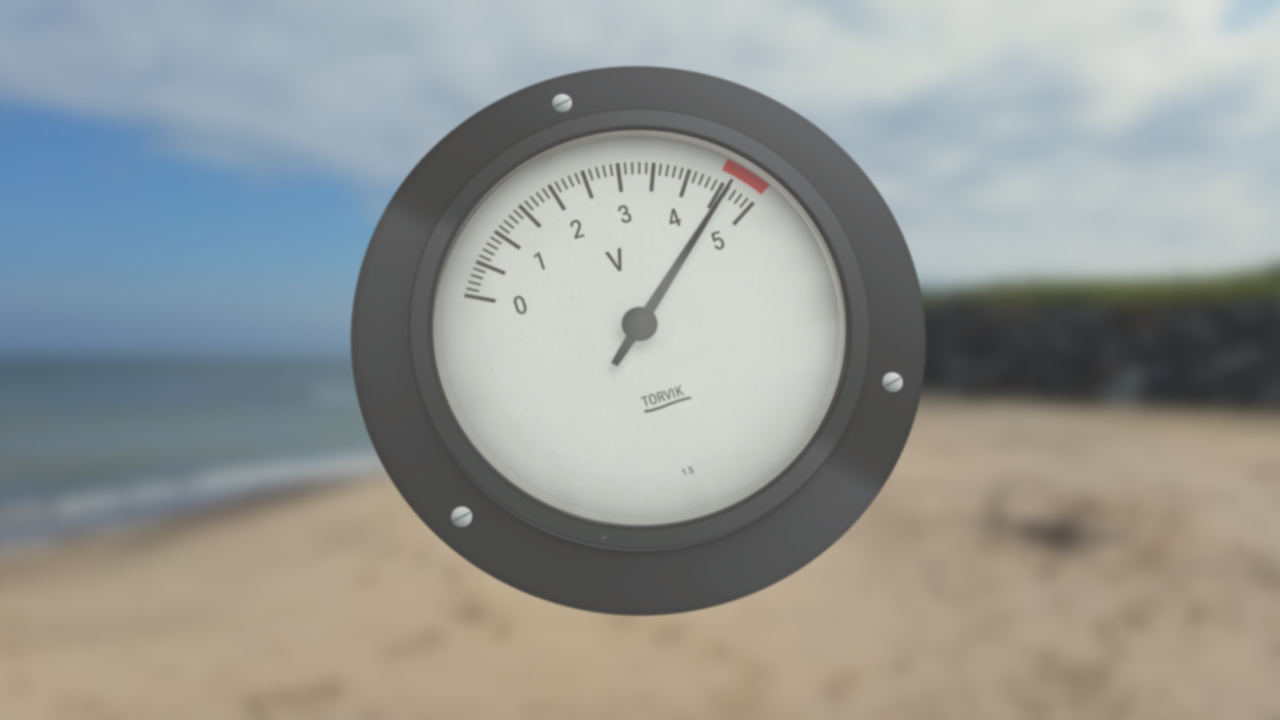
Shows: 4.6 V
